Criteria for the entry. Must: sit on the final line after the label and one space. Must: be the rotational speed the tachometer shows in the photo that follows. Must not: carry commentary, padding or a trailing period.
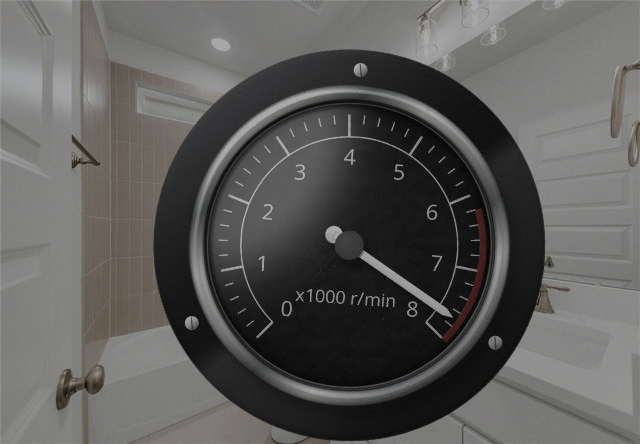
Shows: 7700 rpm
